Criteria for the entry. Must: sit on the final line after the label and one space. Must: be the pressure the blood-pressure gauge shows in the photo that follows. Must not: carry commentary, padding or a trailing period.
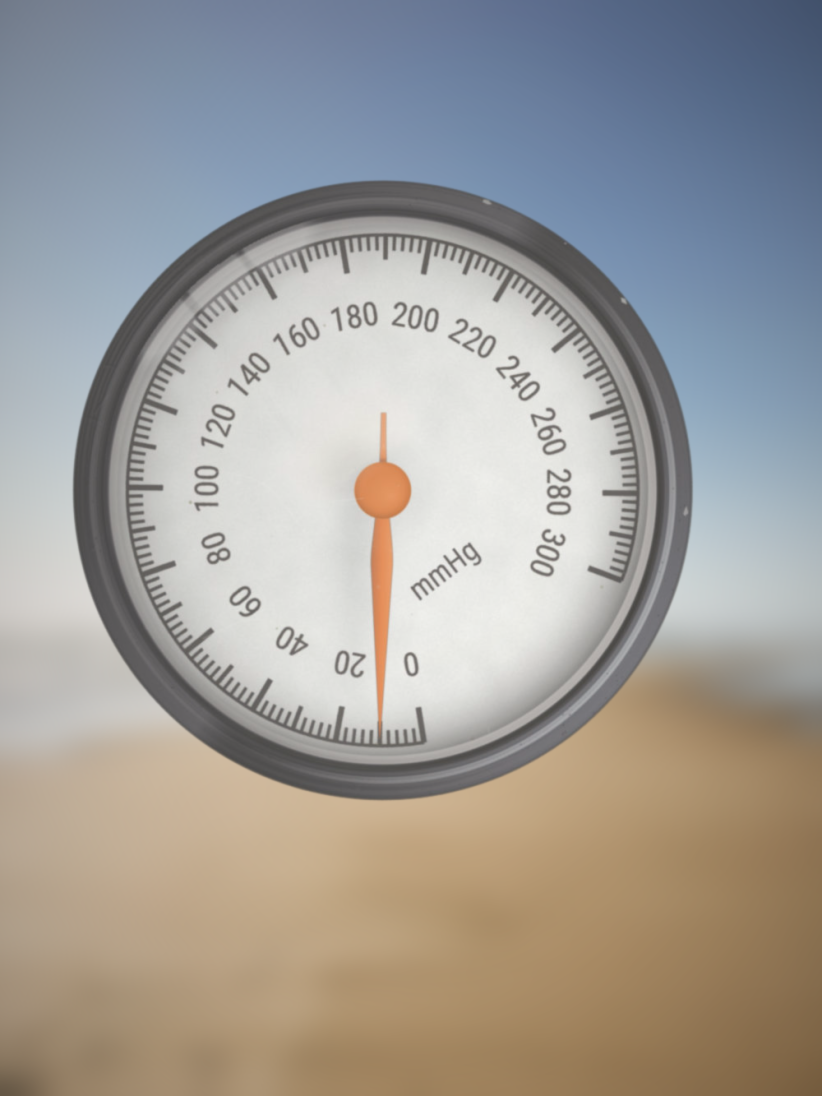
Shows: 10 mmHg
